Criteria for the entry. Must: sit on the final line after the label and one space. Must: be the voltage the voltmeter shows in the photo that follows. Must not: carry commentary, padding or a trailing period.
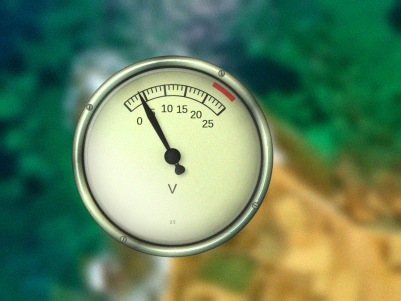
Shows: 4 V
